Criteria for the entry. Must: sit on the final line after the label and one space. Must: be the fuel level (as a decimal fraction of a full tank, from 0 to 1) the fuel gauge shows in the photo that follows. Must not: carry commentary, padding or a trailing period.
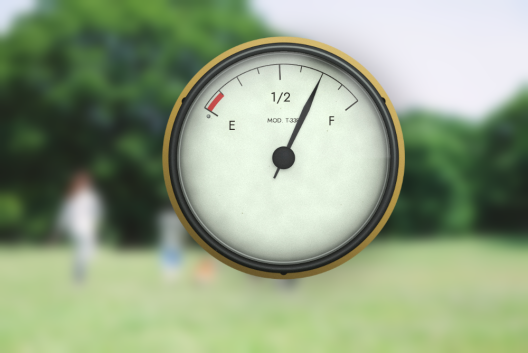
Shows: 0.75
